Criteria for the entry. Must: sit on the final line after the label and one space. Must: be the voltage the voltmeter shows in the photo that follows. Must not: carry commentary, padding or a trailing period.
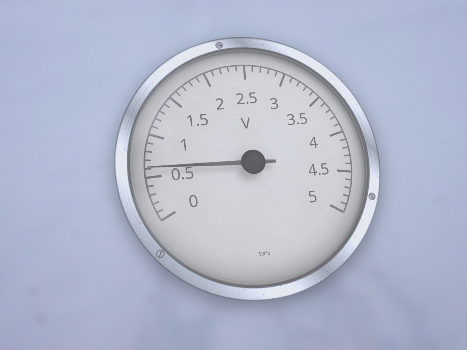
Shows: 0.6 V
